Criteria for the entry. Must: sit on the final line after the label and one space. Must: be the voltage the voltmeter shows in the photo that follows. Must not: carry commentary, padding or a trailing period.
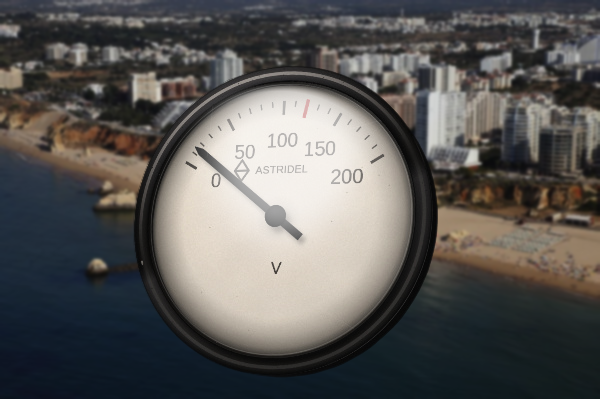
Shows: 15 V
